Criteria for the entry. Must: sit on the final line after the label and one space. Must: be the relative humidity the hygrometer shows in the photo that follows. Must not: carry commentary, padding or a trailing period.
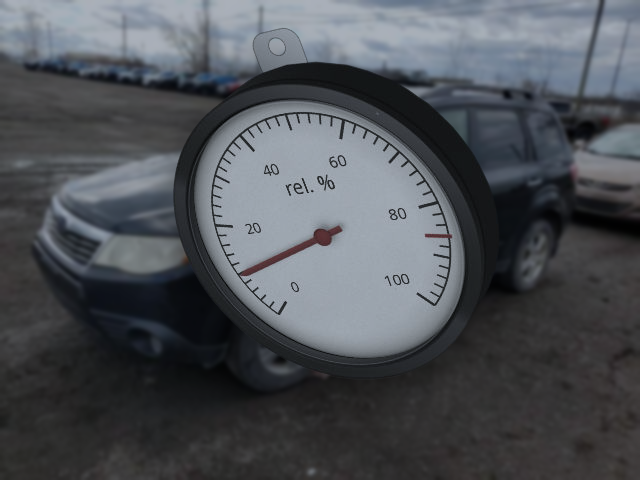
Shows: 10 %
